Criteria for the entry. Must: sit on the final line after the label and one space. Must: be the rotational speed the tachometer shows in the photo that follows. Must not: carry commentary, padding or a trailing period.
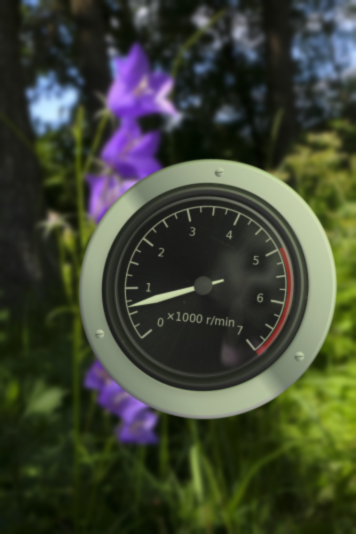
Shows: 625 rpm
